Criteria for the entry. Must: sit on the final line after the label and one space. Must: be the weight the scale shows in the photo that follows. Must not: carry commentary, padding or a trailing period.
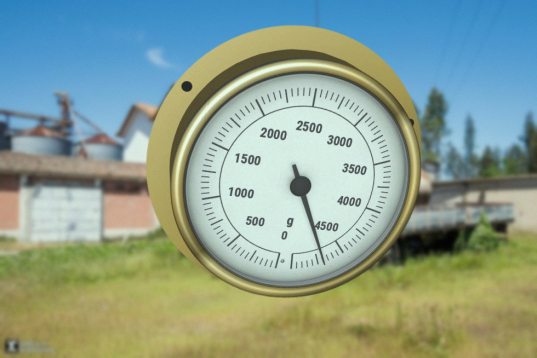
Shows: 4700 g
